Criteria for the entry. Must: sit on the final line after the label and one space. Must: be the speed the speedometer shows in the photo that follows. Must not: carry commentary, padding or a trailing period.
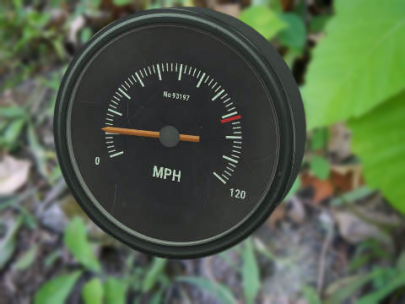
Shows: 12 mph
